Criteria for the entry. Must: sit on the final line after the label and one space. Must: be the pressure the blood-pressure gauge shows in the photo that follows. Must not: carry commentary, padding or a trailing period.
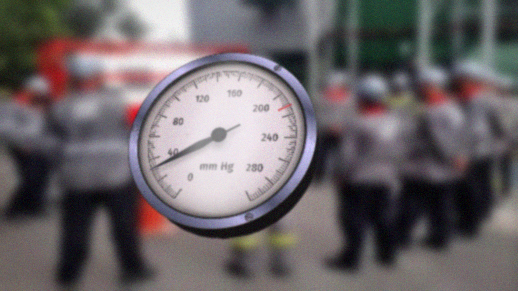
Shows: 30 mmHg
